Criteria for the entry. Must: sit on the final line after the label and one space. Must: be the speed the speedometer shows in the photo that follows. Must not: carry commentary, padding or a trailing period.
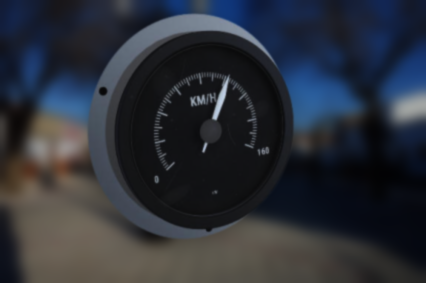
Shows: 100 km/h
